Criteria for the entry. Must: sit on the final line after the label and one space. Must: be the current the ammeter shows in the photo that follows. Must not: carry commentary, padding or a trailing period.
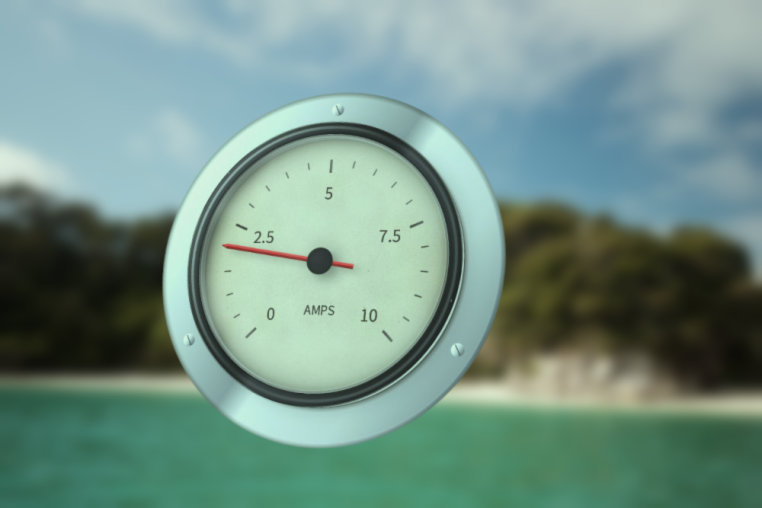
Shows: 2 A
